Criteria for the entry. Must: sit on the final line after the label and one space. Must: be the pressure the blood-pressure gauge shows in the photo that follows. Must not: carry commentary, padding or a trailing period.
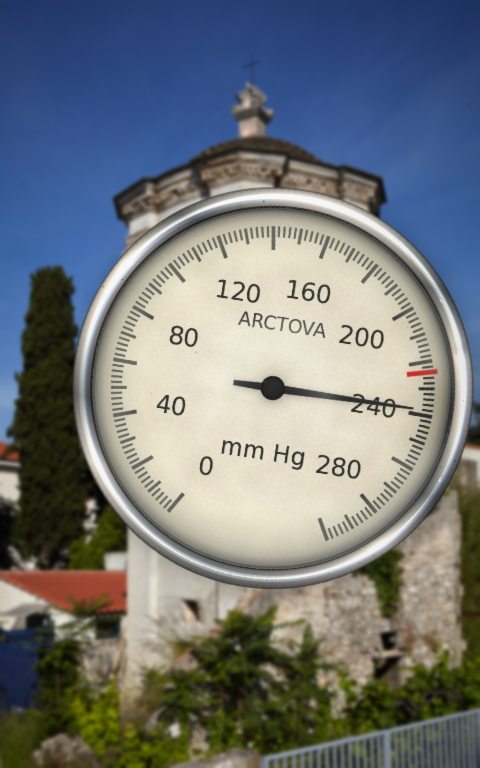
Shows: 238 mmHg
